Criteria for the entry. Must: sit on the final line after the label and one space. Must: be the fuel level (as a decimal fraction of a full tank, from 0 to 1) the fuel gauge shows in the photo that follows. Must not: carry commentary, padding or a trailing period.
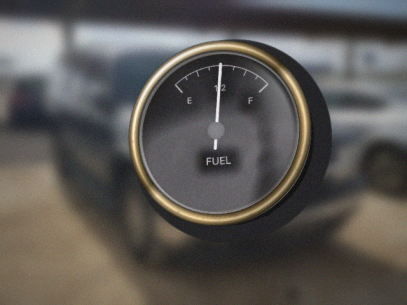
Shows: 0.5
